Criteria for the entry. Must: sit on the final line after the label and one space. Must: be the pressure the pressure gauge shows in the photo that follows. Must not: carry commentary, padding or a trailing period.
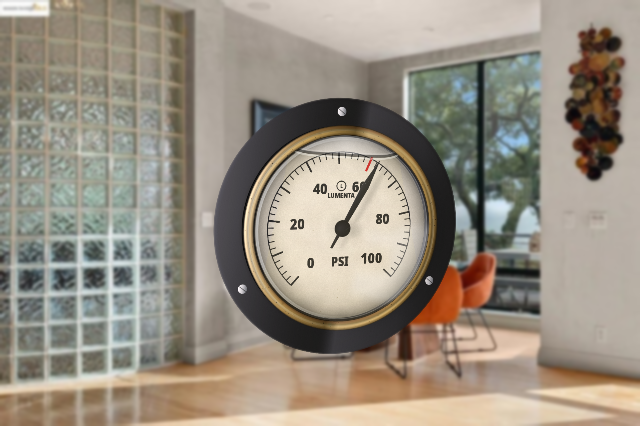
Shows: 62 psi
